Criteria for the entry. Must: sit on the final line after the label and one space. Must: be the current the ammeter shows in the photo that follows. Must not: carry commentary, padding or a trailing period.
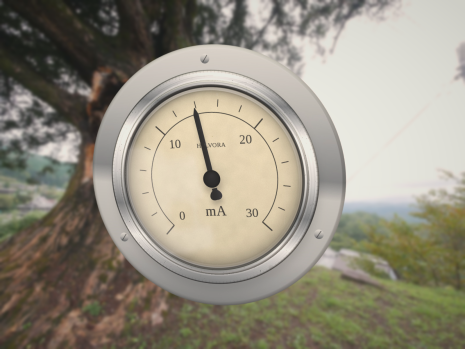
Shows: 14 mA
